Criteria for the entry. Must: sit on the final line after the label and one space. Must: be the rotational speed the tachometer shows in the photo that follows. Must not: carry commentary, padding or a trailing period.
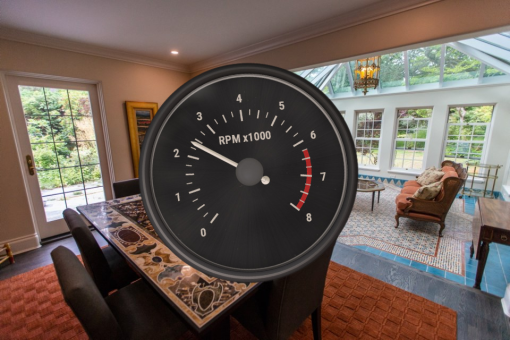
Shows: 2375 rpm
